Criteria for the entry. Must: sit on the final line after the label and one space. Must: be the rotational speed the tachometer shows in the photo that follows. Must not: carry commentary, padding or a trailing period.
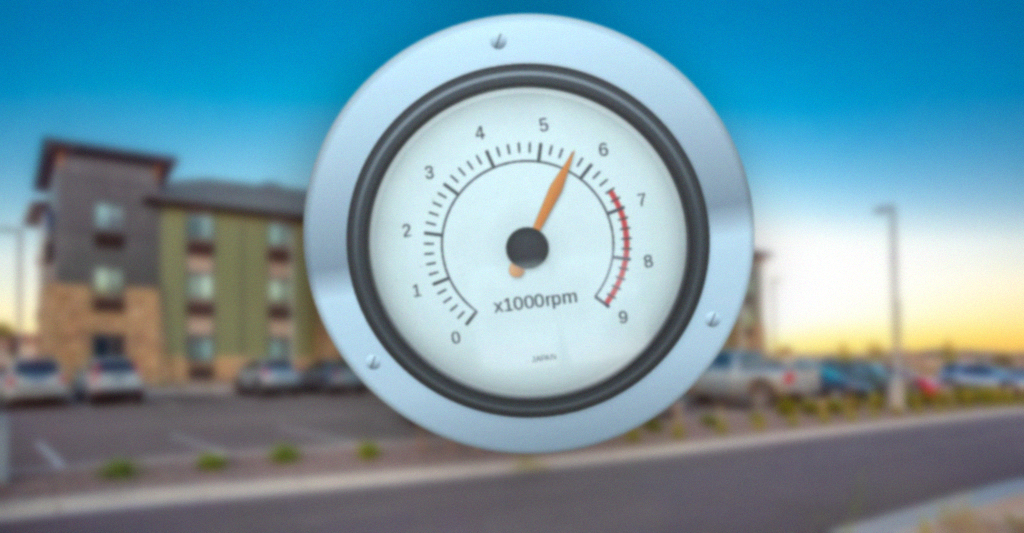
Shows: 5600 rpm
